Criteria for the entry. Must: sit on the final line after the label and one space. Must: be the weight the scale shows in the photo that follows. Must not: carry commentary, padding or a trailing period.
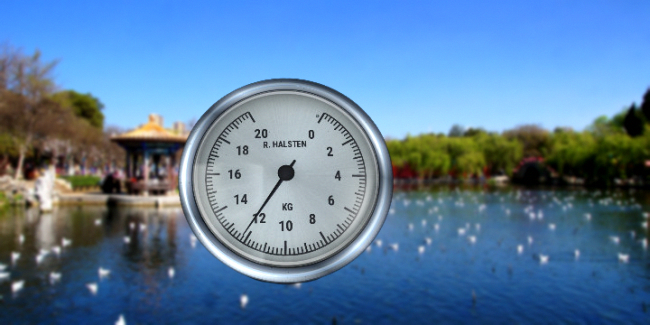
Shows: 12.2 kg
